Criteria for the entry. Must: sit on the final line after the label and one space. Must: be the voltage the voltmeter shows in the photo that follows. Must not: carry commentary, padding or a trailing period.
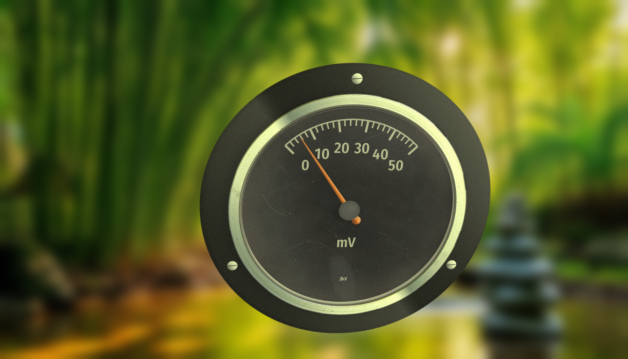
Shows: 6 mV
